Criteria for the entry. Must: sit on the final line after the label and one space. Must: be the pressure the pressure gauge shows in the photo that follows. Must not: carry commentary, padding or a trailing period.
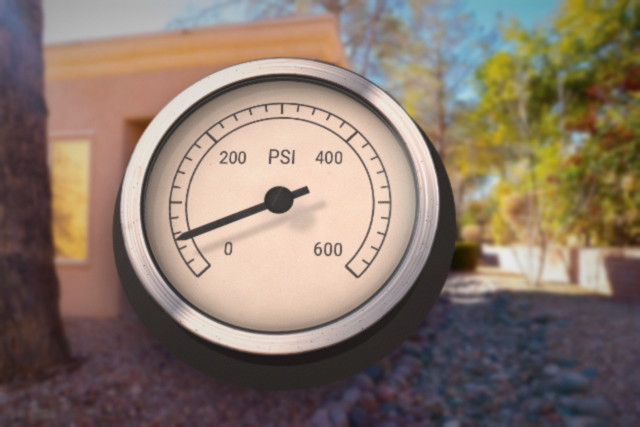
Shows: 50 psi
